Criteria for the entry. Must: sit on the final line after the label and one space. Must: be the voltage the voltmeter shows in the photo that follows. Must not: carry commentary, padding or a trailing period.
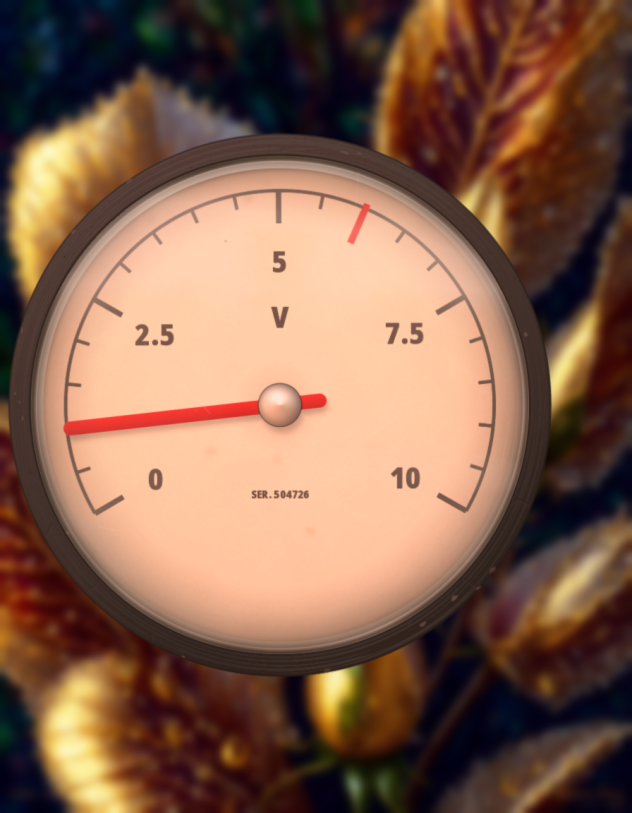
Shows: 1 V
